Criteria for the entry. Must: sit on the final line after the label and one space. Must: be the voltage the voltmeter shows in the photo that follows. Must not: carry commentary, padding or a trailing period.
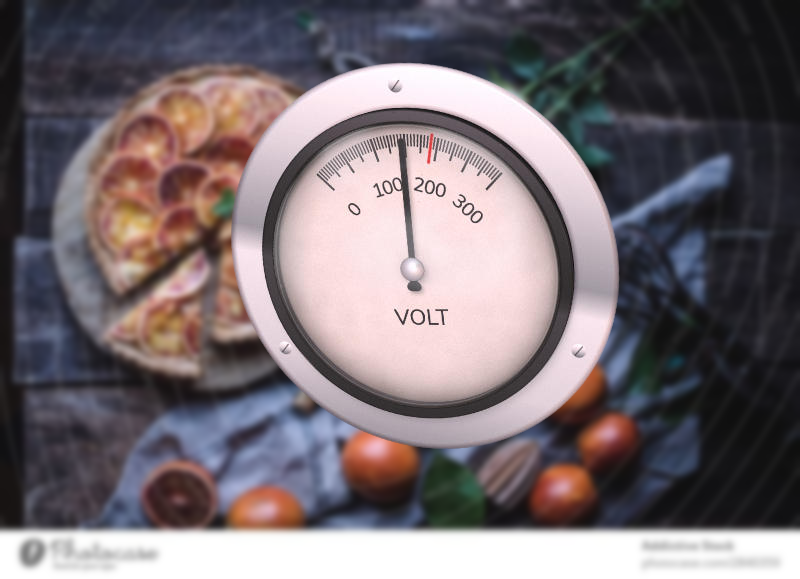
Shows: 150 V
